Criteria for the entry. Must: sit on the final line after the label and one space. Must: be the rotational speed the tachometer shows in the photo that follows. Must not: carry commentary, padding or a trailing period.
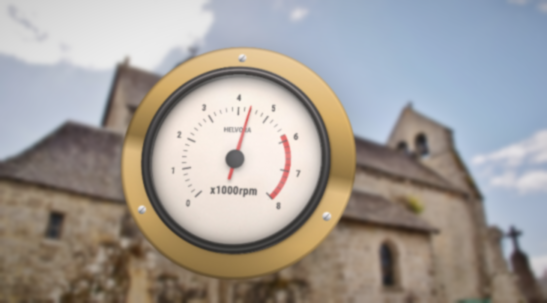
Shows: 4400 rpm
